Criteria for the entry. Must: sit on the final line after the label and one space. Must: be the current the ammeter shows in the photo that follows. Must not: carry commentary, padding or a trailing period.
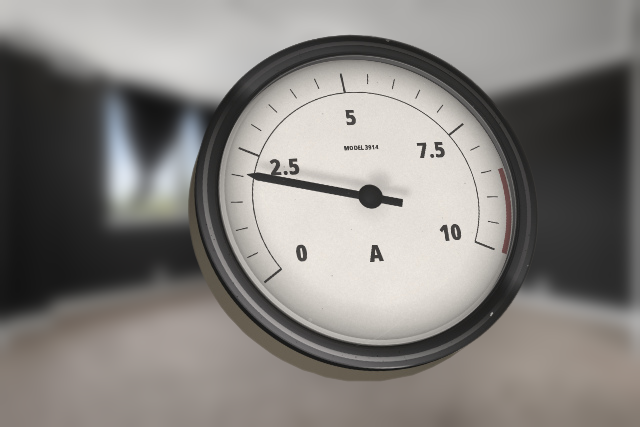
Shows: 2 A
